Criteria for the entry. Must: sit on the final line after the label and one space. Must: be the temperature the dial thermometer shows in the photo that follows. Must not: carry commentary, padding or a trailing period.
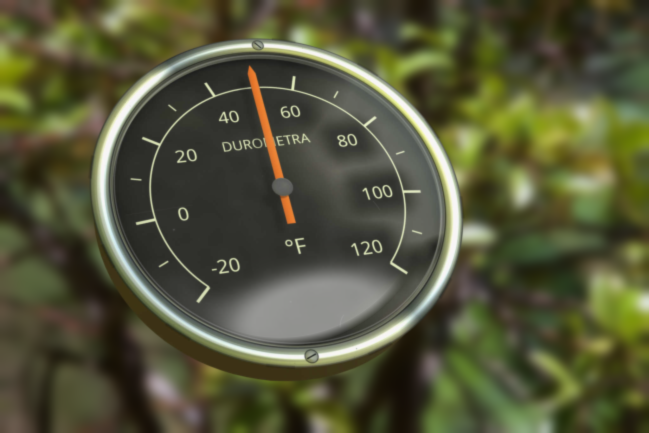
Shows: 50 °F
